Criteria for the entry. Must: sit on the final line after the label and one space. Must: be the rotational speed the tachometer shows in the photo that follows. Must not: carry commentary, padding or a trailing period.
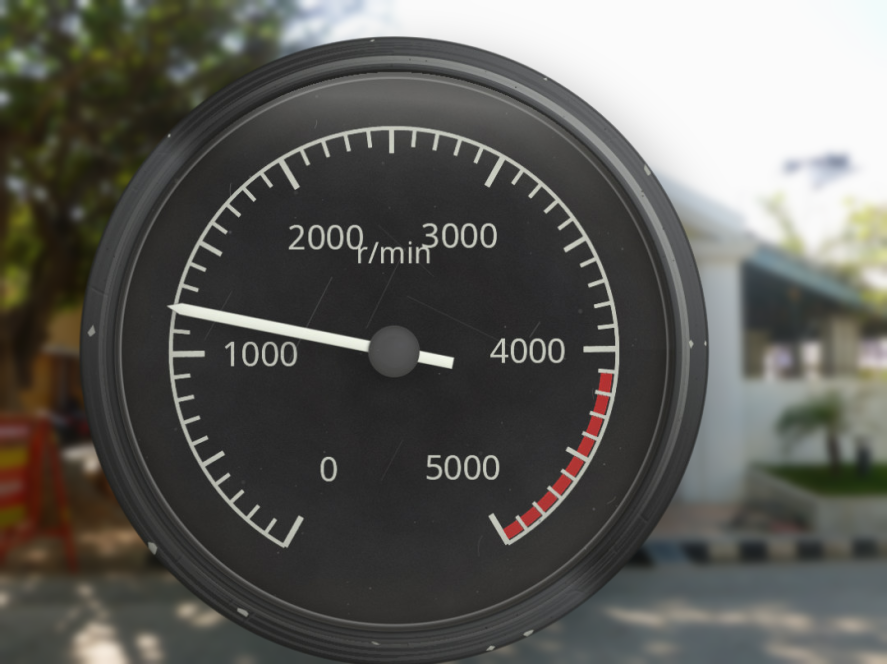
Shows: 1200 rpm
